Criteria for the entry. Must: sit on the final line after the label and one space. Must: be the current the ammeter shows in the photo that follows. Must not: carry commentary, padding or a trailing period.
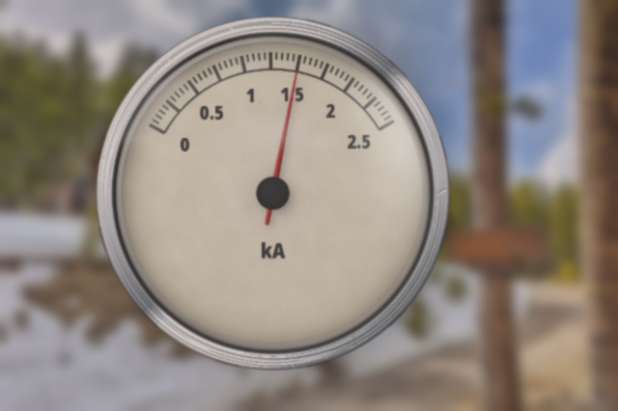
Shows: 1.5 kA
